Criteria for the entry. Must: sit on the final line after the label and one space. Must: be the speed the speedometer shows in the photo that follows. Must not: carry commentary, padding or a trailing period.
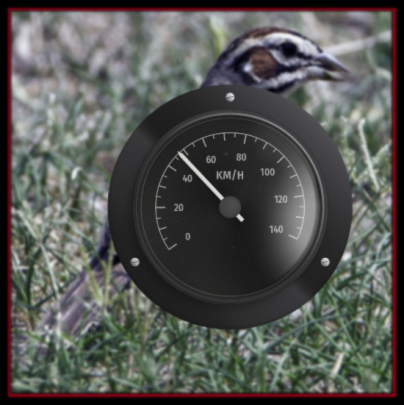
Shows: 47.5 km/h
